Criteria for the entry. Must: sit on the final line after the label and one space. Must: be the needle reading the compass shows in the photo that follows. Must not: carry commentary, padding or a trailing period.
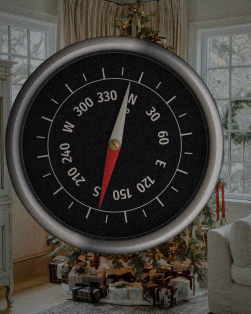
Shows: 172.5 °
